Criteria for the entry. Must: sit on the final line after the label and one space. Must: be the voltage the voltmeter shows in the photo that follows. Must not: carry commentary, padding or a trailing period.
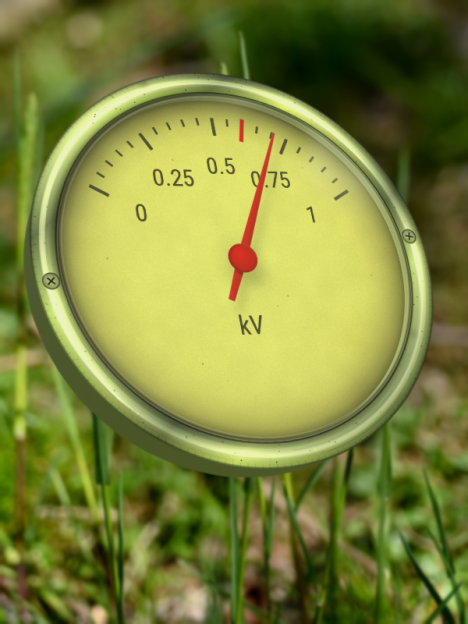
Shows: 0.7 kV
